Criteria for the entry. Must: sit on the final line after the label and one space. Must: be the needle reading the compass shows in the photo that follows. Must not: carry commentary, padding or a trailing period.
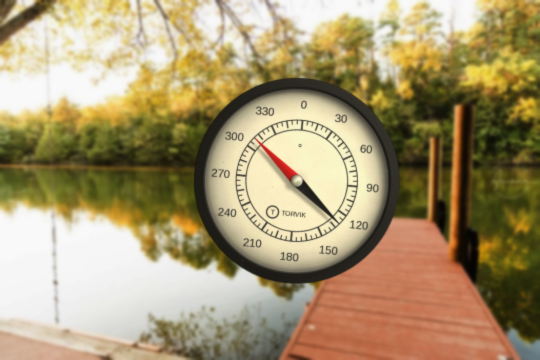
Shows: 310 °
